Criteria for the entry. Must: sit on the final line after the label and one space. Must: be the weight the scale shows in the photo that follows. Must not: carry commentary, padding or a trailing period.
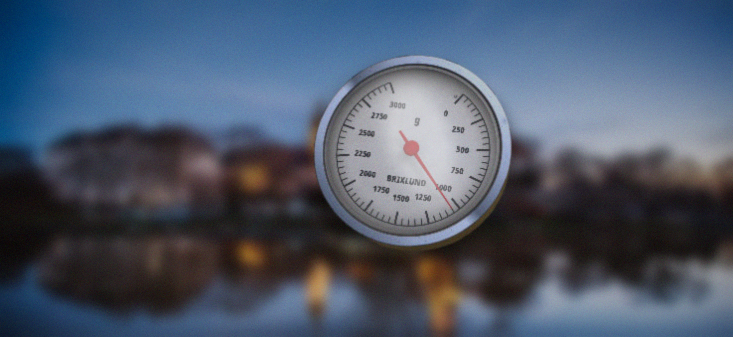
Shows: 1050 g
